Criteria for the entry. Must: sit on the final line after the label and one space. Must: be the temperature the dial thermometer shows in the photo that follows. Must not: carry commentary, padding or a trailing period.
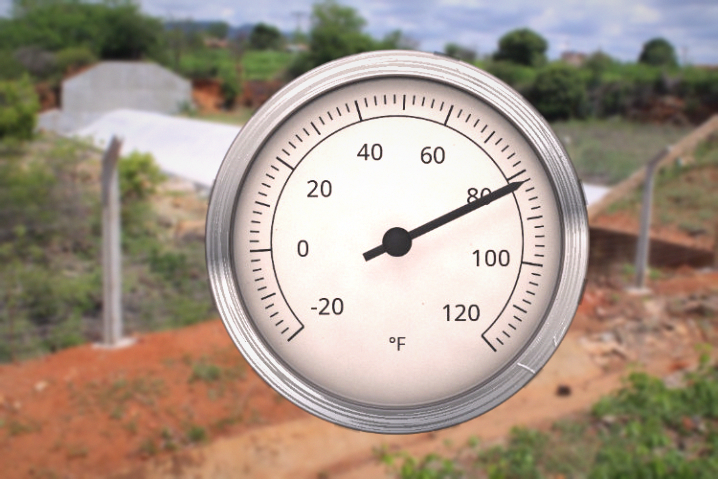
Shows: 82 °F
